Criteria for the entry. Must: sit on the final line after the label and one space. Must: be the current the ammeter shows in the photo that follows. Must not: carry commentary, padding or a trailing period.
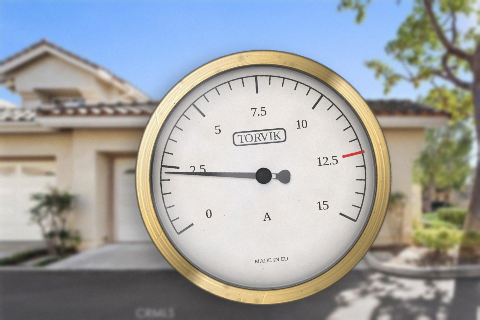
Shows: 2.25 A
